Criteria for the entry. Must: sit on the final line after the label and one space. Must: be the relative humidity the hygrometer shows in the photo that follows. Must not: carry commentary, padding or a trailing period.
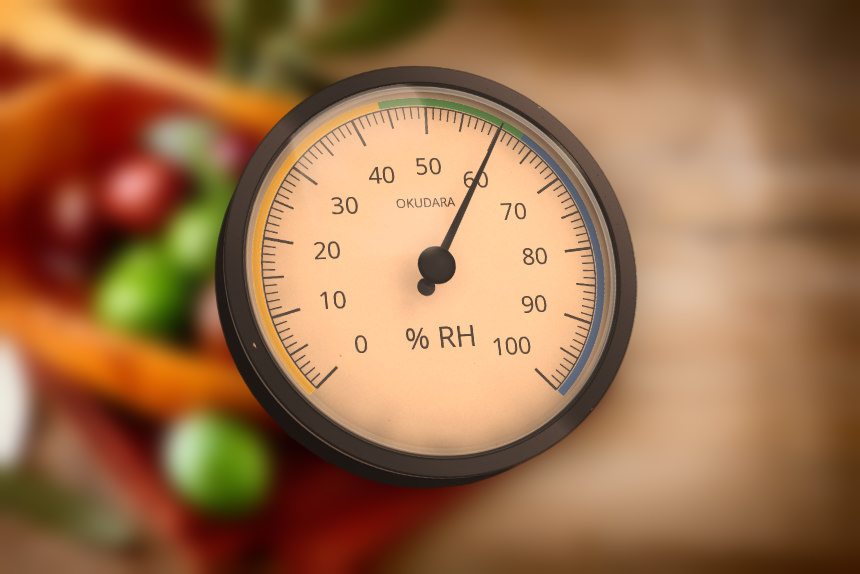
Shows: 60 %
